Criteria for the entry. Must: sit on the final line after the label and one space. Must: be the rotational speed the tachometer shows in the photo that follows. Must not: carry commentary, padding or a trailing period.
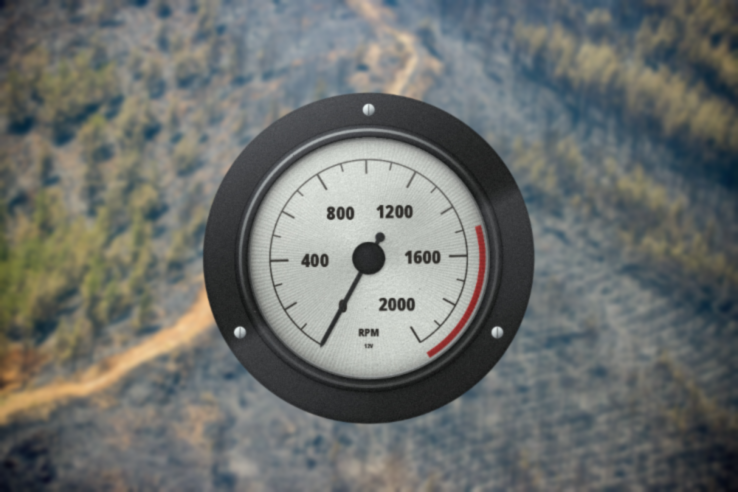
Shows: 0 rpm
